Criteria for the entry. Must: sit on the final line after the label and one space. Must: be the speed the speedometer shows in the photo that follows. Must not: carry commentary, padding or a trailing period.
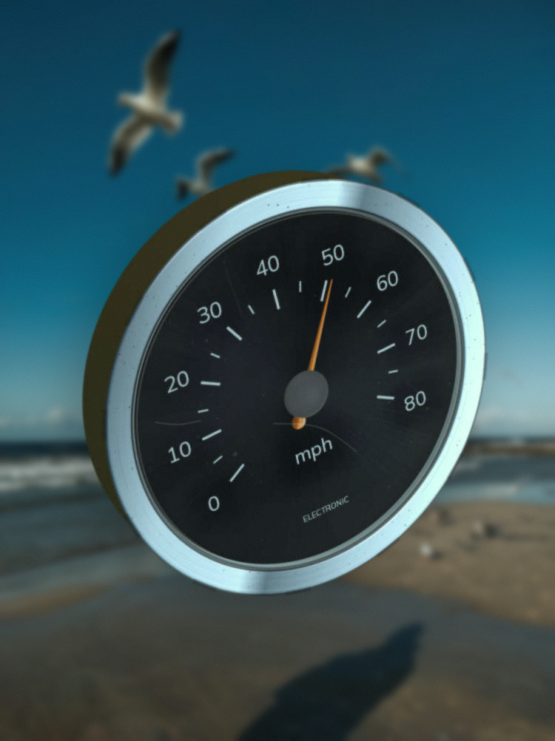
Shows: 50 mph
